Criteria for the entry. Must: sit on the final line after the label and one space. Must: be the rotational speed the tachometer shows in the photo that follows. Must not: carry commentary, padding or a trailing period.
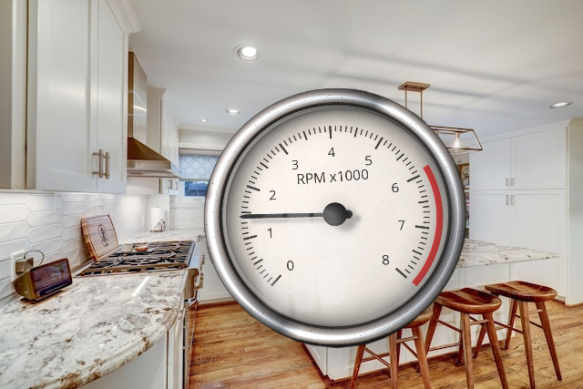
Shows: 1400 rpm
